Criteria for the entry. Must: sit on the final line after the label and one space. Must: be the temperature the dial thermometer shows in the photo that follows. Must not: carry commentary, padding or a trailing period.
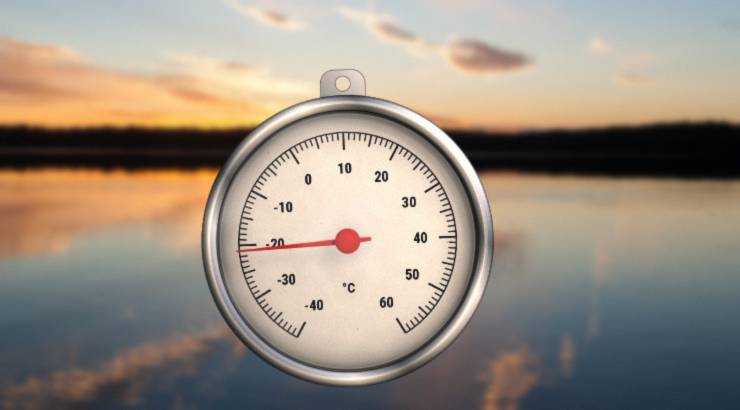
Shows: -21 °C
